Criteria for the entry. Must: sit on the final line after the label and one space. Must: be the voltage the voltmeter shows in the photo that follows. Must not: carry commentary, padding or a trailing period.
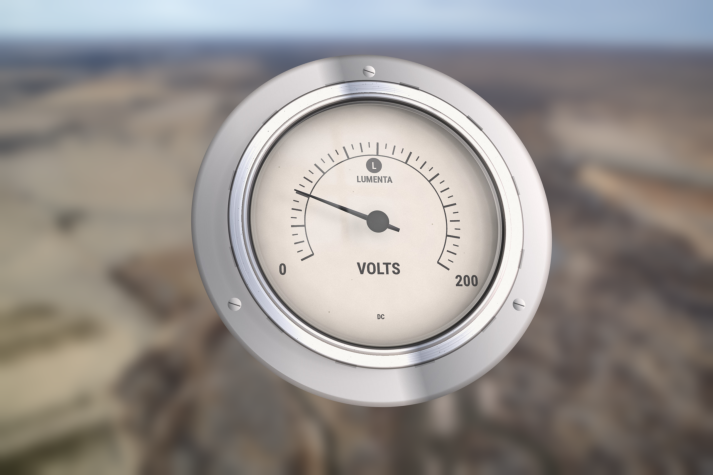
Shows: 40 V
